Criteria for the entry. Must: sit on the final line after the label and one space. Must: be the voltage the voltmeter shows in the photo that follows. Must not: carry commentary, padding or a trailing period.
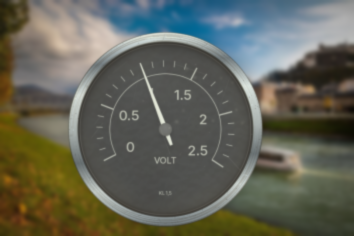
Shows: 1 V
